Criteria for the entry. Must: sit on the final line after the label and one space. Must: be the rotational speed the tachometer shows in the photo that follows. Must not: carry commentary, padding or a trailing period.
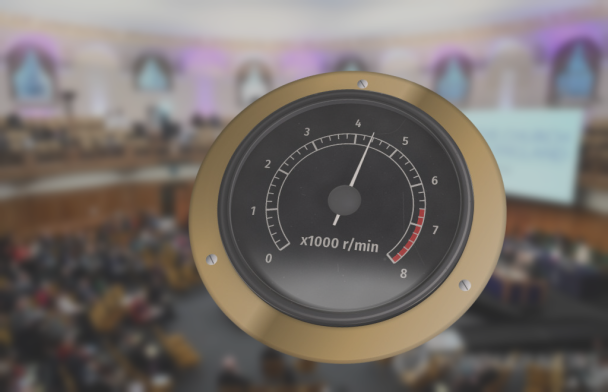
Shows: 4400 rpm
